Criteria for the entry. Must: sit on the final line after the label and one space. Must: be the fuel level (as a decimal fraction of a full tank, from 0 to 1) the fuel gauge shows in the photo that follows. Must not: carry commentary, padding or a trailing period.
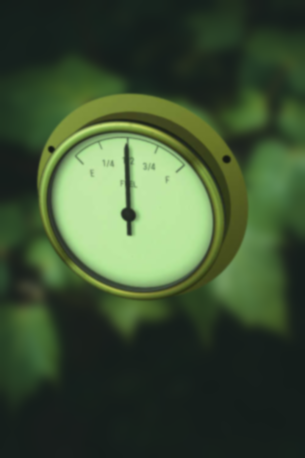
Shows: 0.5
